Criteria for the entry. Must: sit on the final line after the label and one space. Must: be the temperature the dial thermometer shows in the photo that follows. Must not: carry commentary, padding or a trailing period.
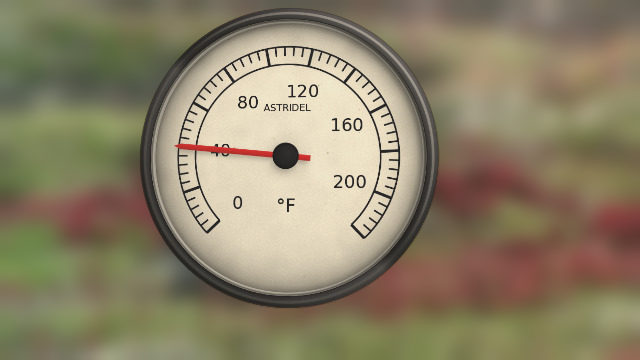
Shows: 40 °F
